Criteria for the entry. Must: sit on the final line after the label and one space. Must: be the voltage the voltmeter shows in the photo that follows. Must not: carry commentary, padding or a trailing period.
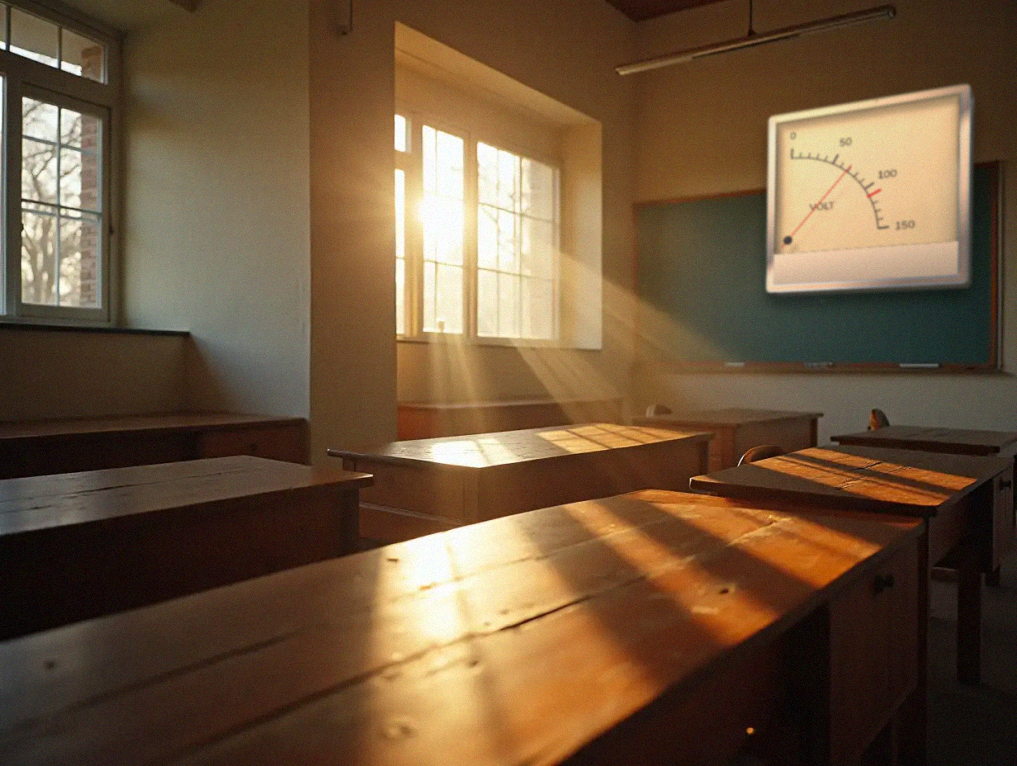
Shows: 70 V
